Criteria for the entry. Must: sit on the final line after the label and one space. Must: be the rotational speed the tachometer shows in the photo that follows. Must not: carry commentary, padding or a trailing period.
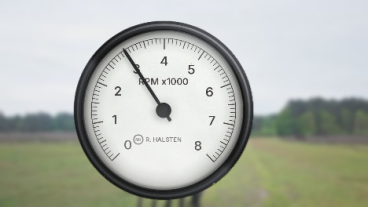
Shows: 3000 rpm
